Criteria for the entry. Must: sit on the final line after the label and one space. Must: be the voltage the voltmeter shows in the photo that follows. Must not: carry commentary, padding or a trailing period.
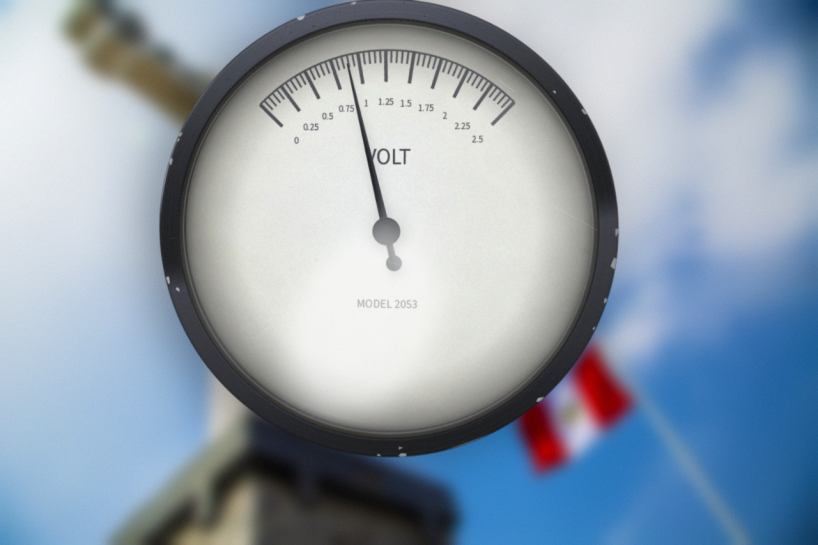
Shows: 0.9 V
